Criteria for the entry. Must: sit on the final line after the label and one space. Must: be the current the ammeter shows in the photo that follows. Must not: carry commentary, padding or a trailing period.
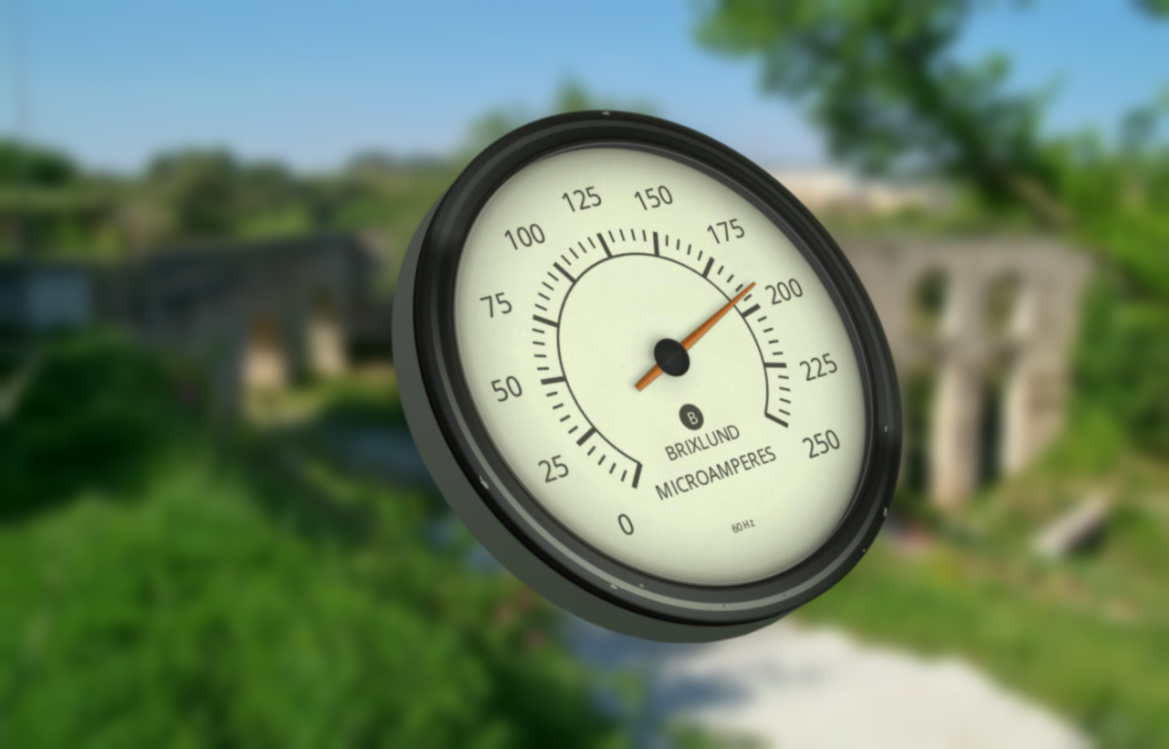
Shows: 192.5 µA
